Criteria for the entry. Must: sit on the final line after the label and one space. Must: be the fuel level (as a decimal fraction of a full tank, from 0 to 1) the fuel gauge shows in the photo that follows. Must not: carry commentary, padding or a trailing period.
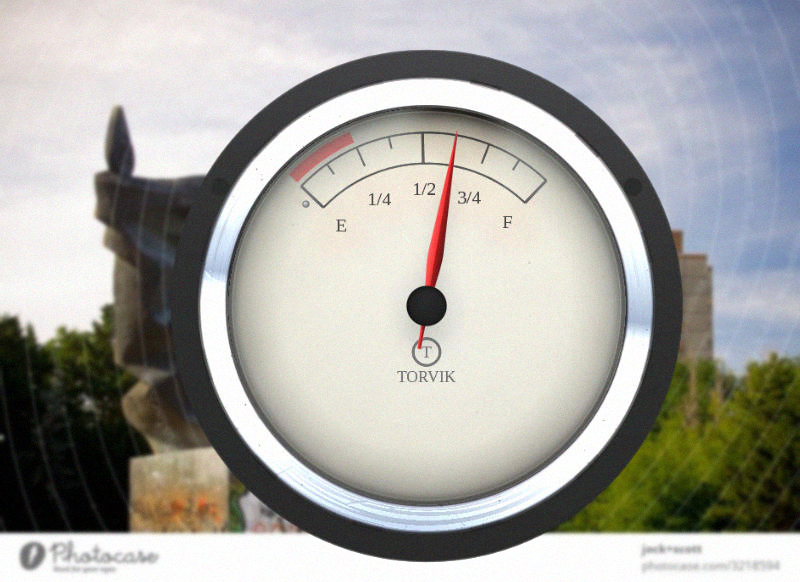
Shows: 0.625
